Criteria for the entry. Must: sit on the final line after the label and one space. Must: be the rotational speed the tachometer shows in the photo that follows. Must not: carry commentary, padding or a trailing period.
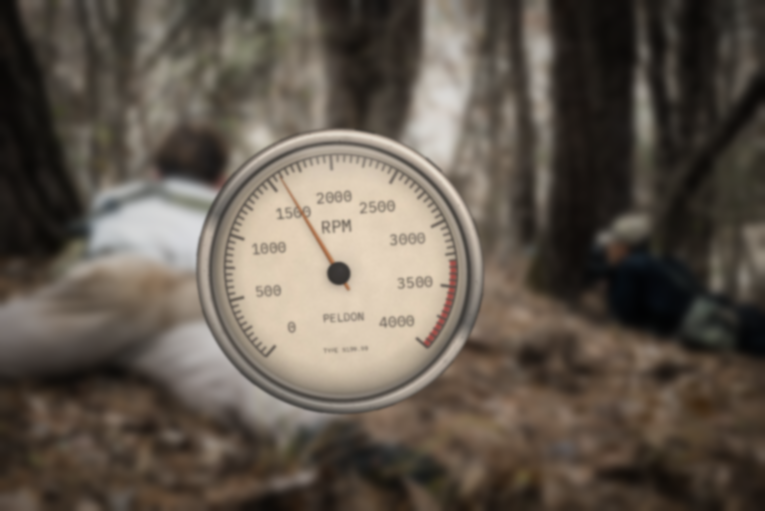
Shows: 1600 rpm
